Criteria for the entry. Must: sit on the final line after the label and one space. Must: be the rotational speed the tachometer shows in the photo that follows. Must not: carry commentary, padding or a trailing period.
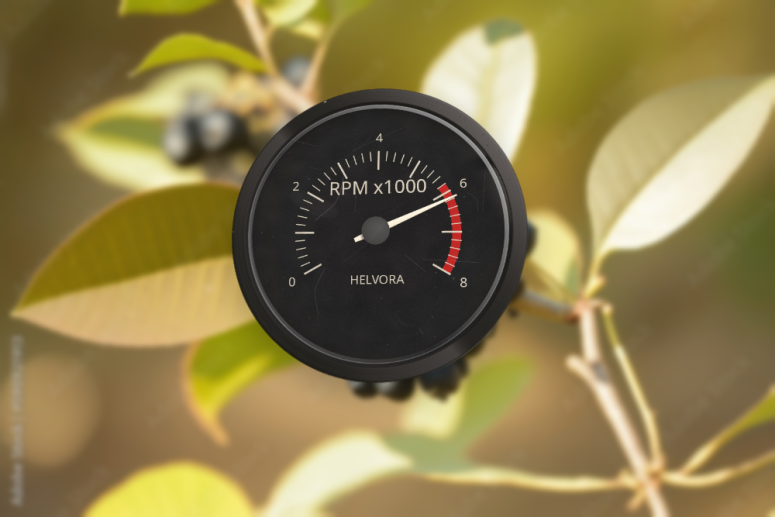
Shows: 6200 rpm
